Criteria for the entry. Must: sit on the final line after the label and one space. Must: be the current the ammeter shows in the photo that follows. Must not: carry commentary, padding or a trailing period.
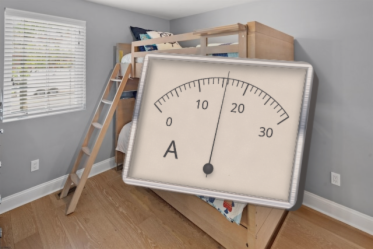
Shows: 16 A
